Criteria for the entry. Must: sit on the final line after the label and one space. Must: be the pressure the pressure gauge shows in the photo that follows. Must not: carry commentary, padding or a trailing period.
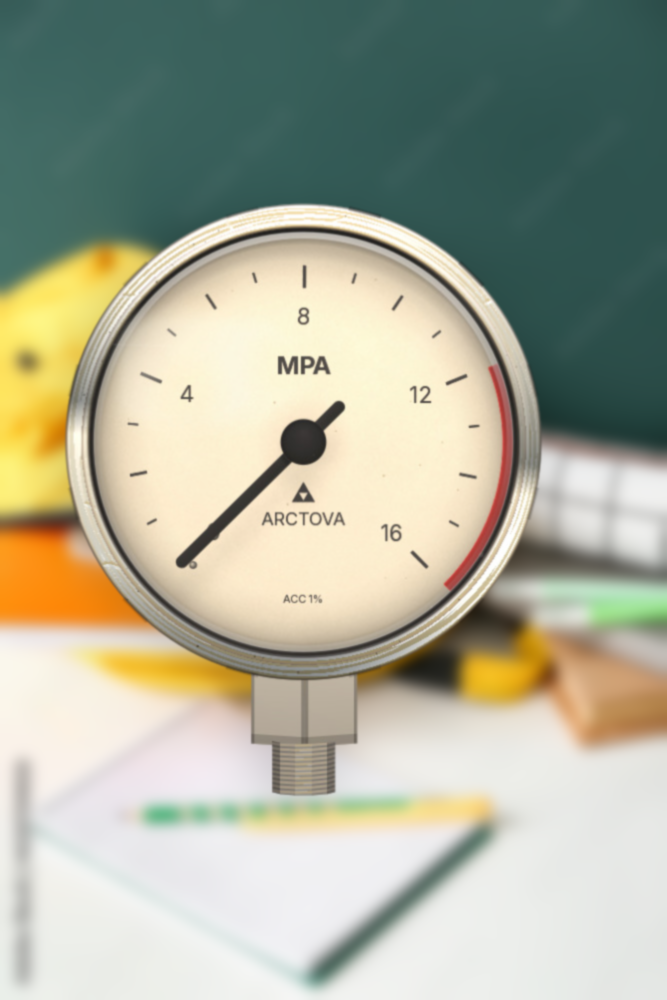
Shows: 0 MPa
